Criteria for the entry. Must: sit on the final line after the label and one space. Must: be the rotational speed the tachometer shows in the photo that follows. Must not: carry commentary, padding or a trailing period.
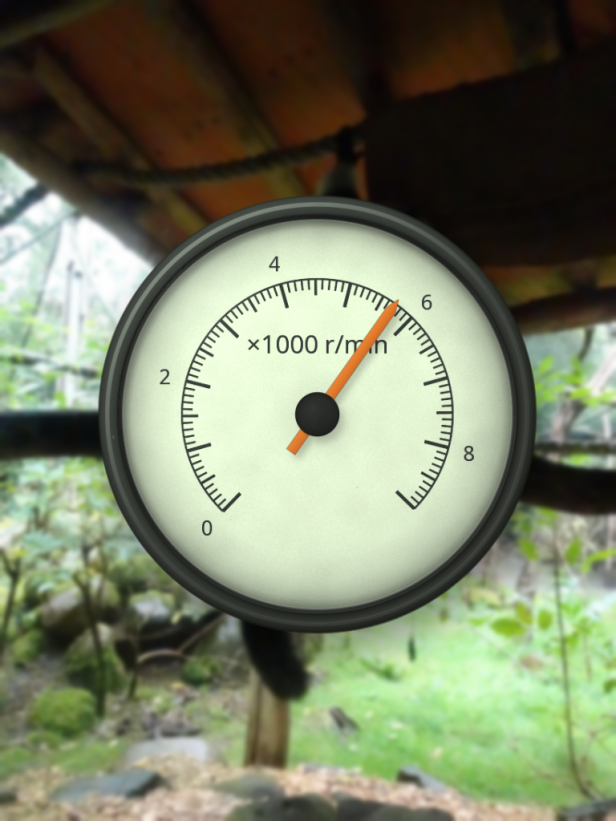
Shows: 5700 rpm
